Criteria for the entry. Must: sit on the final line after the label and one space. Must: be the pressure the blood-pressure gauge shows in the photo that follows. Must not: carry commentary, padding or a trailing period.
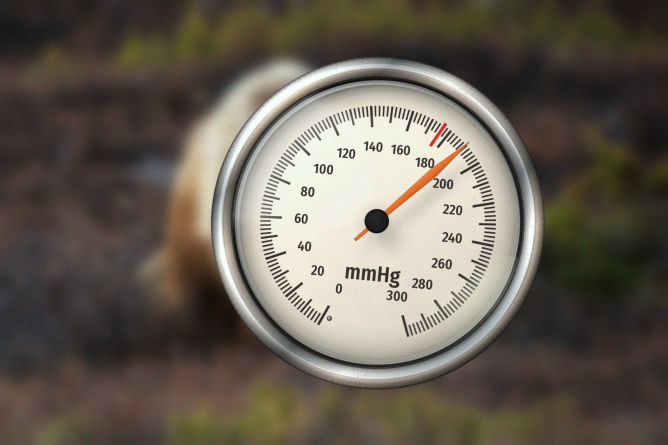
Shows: 190 mmHg
